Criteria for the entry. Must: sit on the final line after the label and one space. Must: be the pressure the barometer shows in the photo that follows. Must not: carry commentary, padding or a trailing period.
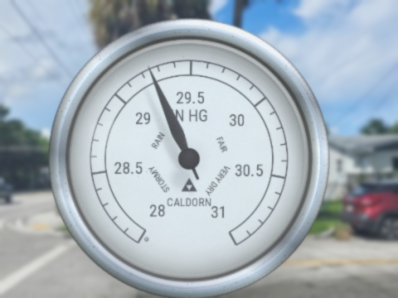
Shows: 29.25 inHg
